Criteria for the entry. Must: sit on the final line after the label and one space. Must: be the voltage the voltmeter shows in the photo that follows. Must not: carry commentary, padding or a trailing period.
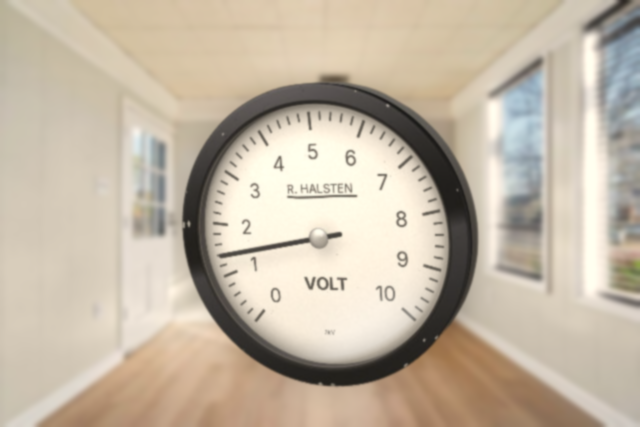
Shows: 1.4 V
